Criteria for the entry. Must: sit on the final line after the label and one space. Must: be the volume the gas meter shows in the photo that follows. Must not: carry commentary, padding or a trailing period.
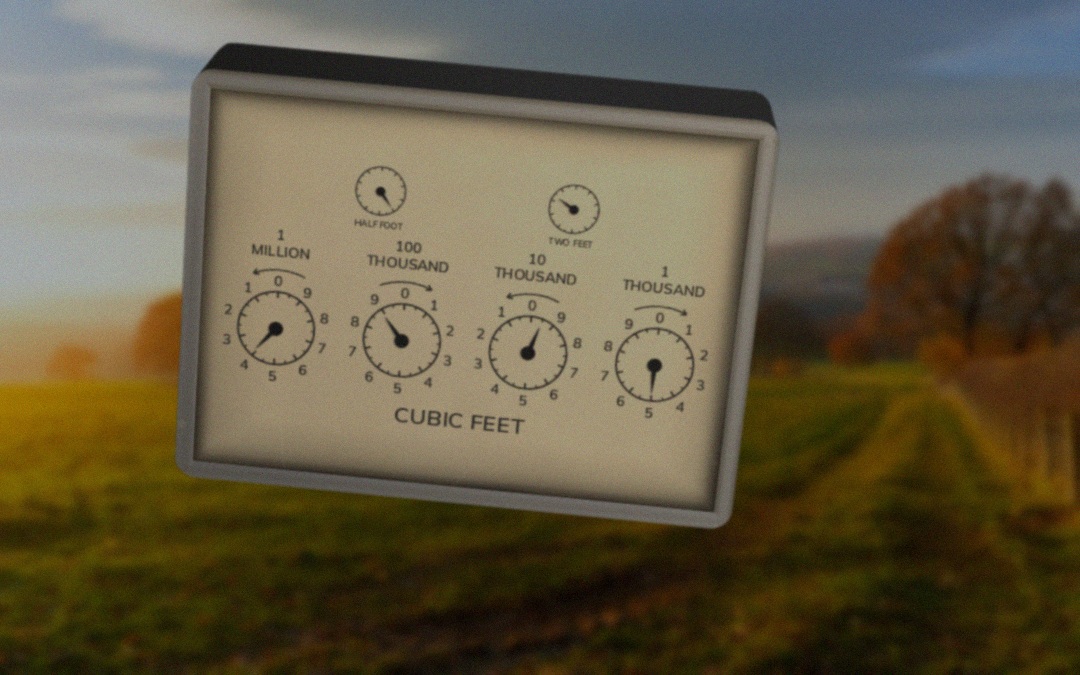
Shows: 389500 ft³
